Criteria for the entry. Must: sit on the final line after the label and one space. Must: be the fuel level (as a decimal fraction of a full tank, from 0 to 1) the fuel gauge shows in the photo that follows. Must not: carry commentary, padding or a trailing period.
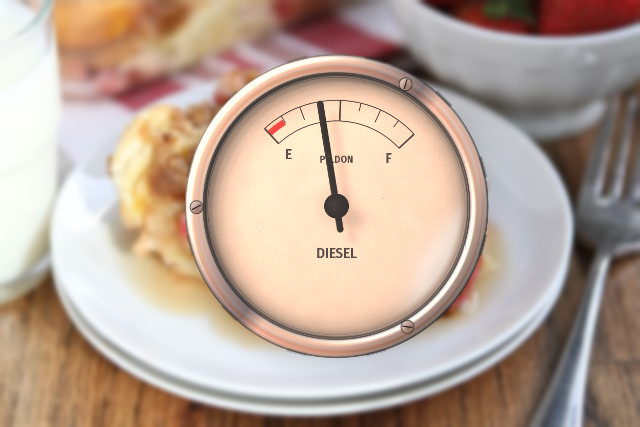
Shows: 0.375
